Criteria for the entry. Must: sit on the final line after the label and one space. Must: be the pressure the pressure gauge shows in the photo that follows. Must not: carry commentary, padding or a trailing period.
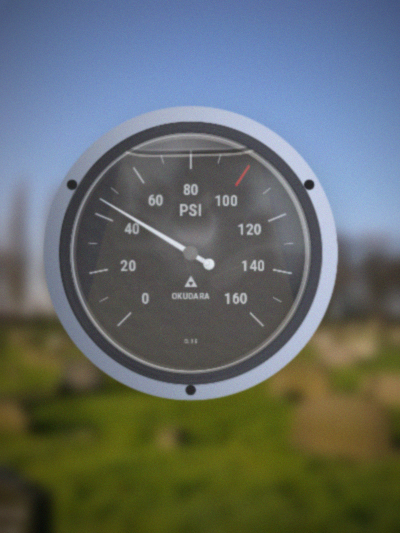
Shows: 45 psi
